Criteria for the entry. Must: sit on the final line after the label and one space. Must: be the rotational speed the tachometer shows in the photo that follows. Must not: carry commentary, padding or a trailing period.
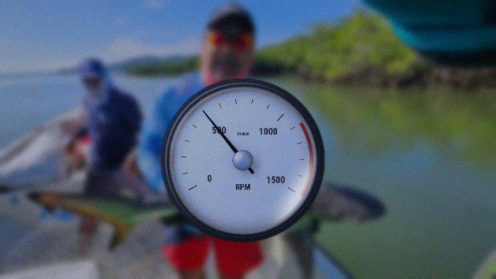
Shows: 500 rpm
